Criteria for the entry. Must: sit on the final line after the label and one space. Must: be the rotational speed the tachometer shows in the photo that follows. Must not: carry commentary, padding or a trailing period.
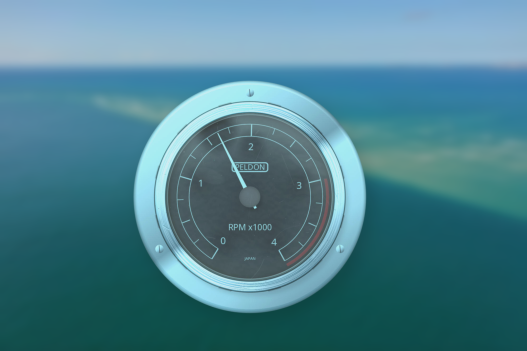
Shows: 1625 rpm
